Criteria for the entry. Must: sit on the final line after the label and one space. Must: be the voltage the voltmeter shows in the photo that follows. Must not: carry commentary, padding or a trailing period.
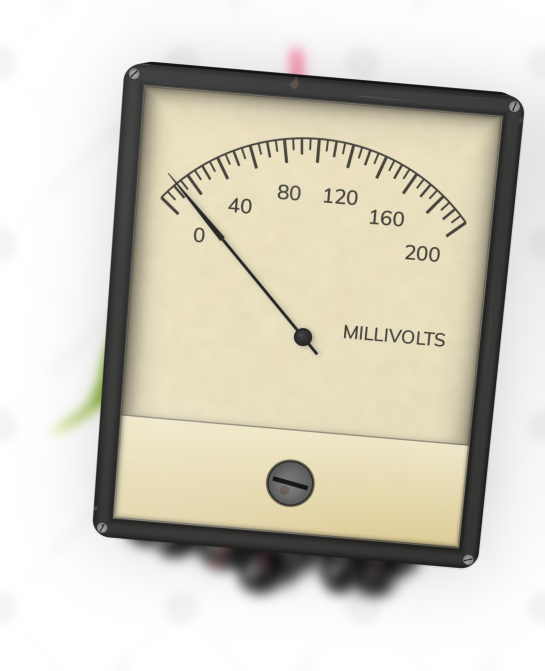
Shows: 12.5 mV
